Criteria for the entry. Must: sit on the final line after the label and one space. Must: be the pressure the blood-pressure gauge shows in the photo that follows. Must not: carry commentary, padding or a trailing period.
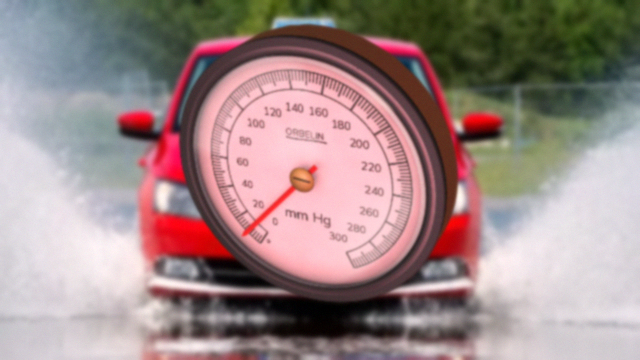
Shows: 10 mmHg
